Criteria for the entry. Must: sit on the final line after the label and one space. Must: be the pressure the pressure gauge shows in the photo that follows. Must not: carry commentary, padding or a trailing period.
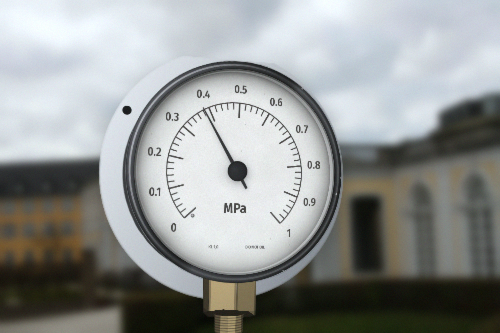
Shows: 0.38 MPa
